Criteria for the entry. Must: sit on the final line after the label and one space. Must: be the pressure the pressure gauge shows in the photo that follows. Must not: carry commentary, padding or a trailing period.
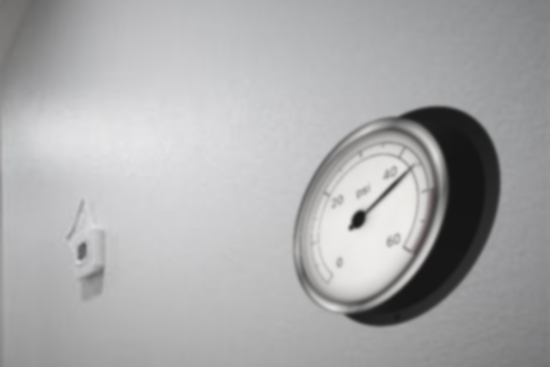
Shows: 45 psi
